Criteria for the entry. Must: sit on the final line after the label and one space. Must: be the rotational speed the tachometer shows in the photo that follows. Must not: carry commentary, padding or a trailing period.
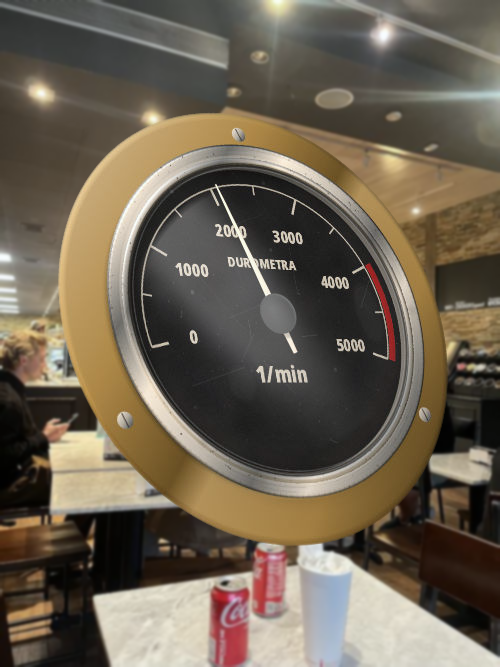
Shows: 2000 rpm
